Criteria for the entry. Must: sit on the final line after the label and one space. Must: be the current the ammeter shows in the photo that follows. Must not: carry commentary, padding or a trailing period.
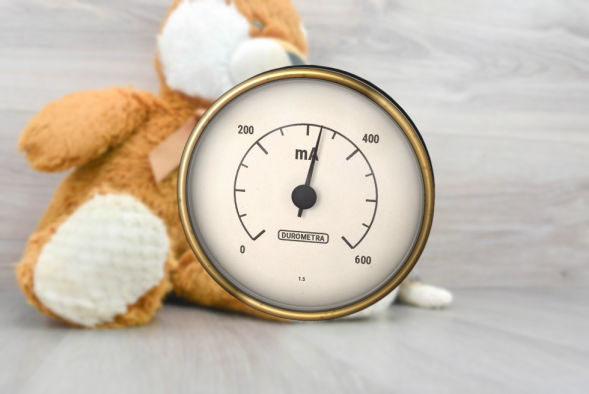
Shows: 325 mA
